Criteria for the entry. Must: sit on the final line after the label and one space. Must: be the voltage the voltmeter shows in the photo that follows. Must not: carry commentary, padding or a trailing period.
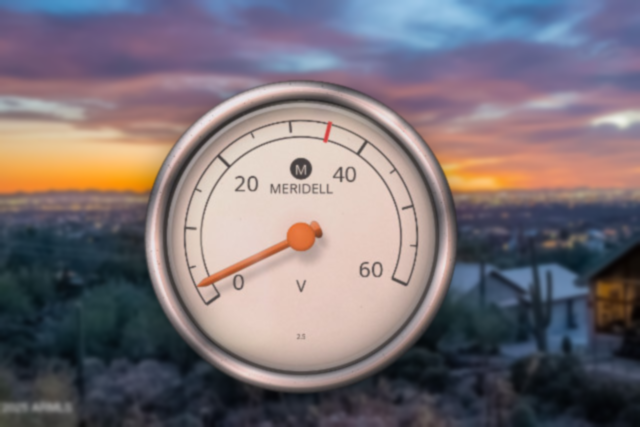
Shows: 2.5 V
